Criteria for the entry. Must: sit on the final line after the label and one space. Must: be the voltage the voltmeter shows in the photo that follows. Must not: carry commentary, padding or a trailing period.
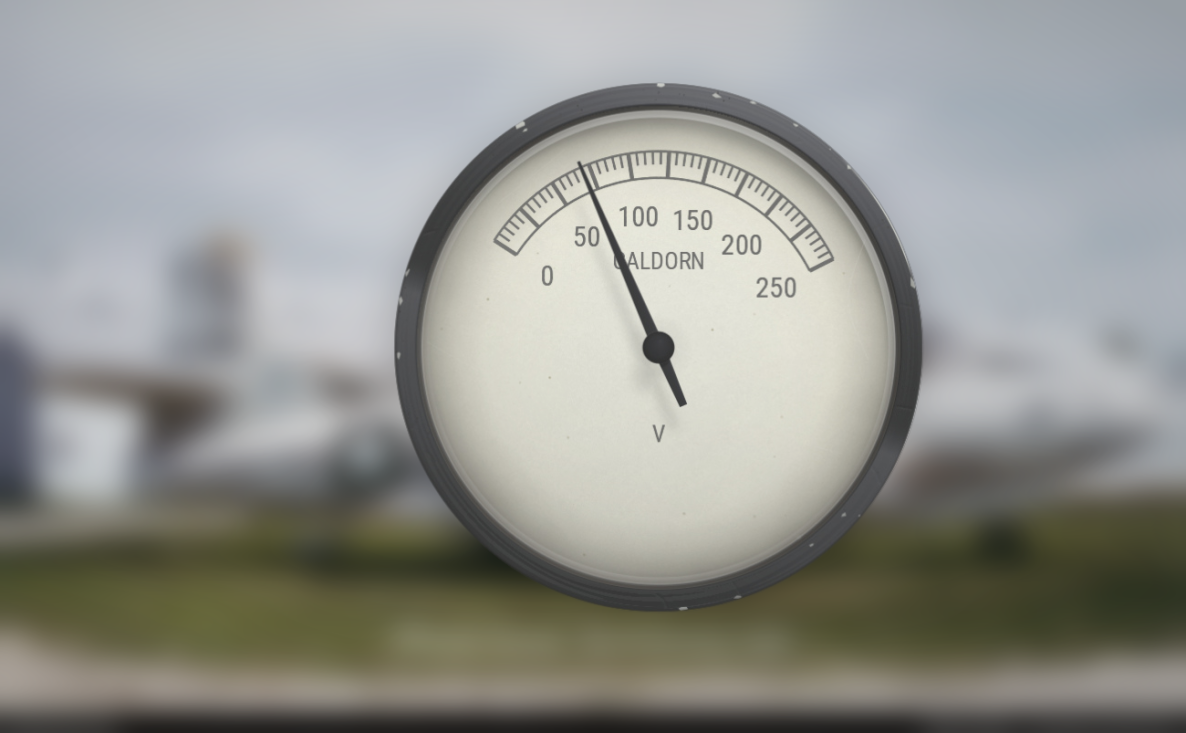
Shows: 70 V
